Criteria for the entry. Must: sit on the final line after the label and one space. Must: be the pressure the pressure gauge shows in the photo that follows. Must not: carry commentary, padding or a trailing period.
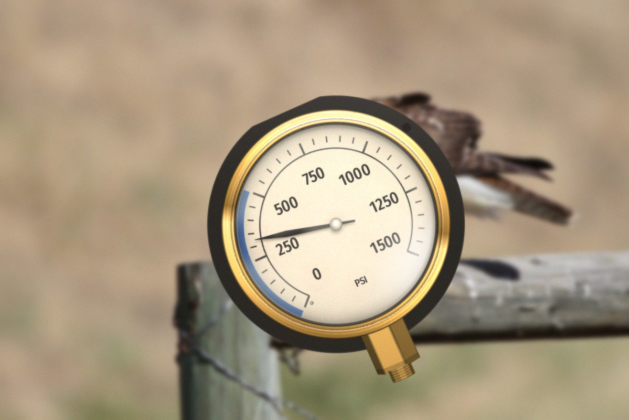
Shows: 325 psi
